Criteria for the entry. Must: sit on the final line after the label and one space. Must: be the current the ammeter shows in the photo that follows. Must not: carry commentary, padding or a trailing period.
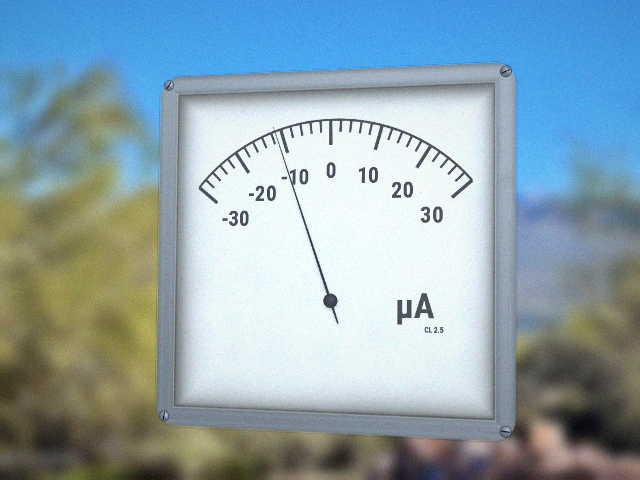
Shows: -11 µA
